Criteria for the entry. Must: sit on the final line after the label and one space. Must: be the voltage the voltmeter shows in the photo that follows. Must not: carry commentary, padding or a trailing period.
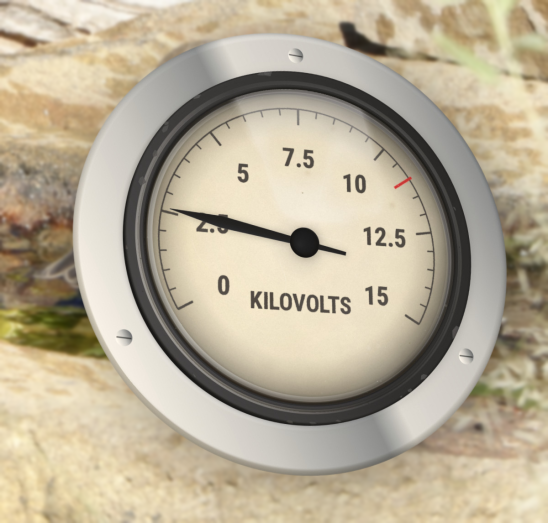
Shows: 2.5 kV
